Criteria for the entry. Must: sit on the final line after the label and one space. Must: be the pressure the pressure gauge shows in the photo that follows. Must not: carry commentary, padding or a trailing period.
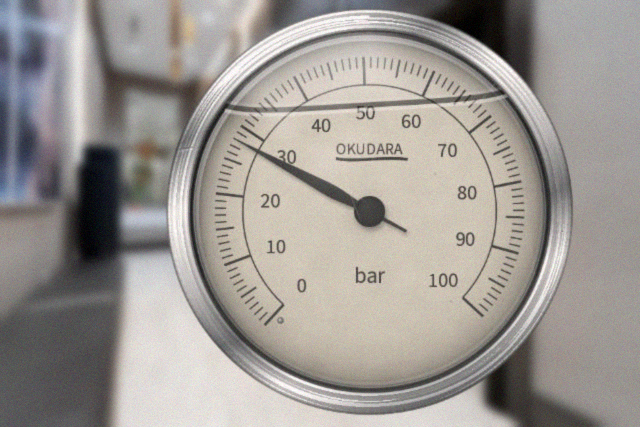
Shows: 28 bar
